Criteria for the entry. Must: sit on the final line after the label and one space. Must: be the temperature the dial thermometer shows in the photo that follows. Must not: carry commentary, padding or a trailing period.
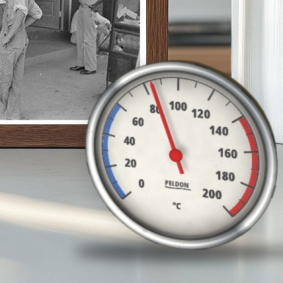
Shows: 85 °C
